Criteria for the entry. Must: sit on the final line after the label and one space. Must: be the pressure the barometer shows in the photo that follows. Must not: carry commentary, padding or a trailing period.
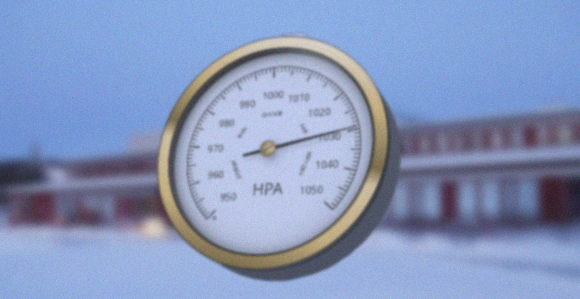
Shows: 1030 hPa
